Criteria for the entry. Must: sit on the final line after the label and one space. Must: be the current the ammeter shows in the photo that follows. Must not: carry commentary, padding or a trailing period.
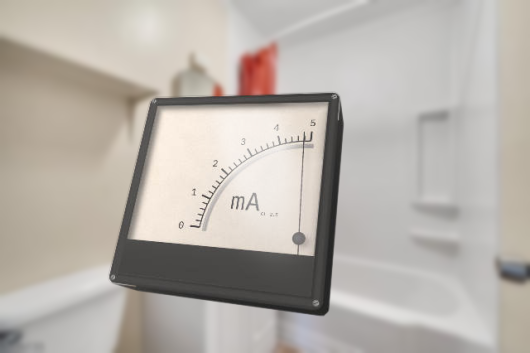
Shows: 4.8 mA
